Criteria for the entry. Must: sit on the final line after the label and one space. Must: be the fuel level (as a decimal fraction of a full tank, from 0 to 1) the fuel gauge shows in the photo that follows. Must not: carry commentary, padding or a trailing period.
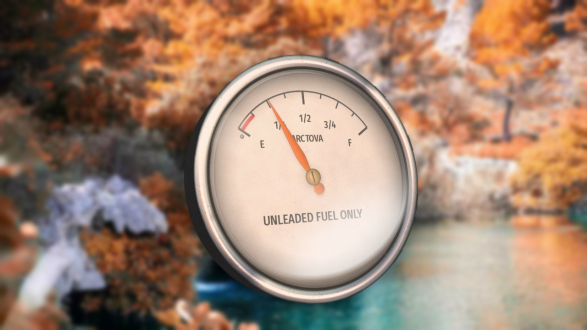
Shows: 0.25
